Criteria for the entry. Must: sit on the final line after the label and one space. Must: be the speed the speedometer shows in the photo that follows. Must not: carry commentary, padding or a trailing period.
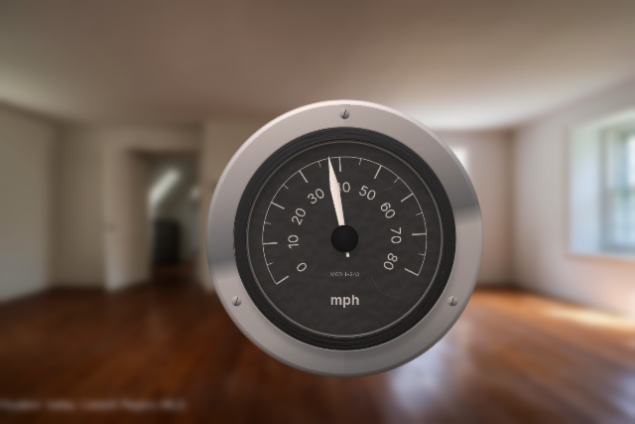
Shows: 37.5 mph
